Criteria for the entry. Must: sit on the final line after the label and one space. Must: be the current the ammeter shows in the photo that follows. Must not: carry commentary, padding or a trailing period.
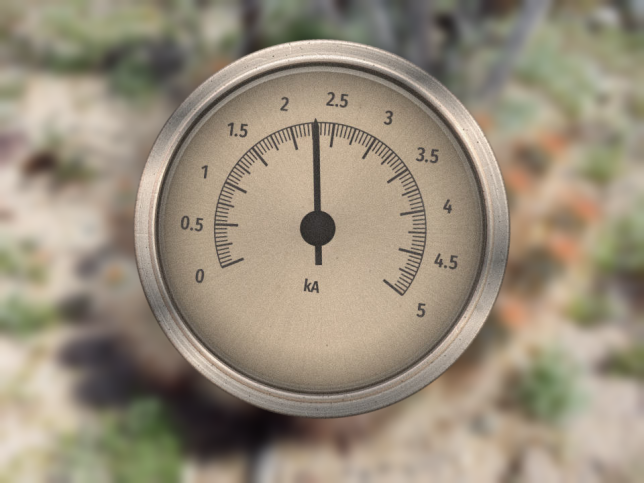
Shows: 2.3 kA
